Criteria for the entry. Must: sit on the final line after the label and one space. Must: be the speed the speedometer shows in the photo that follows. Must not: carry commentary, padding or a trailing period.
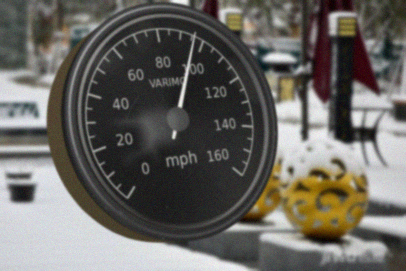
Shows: 95 mph
